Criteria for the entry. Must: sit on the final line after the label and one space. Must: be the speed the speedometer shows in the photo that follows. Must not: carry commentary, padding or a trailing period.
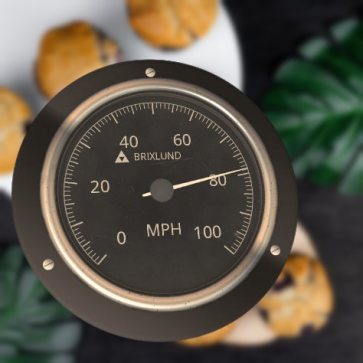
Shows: 79 mph
